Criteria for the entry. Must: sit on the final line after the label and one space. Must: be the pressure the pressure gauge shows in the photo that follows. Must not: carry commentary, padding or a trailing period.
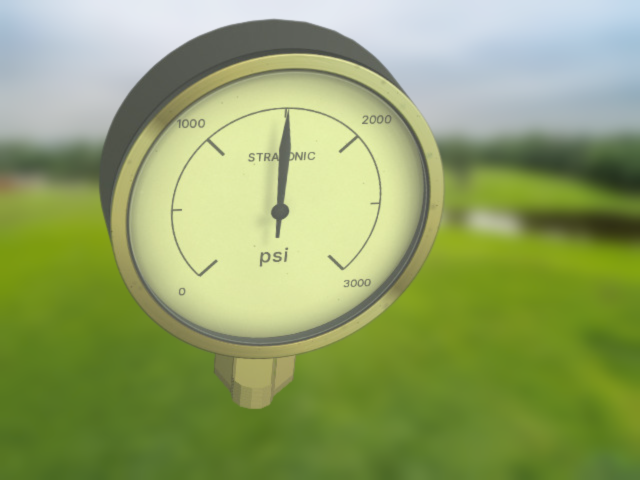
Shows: 1500 psi
